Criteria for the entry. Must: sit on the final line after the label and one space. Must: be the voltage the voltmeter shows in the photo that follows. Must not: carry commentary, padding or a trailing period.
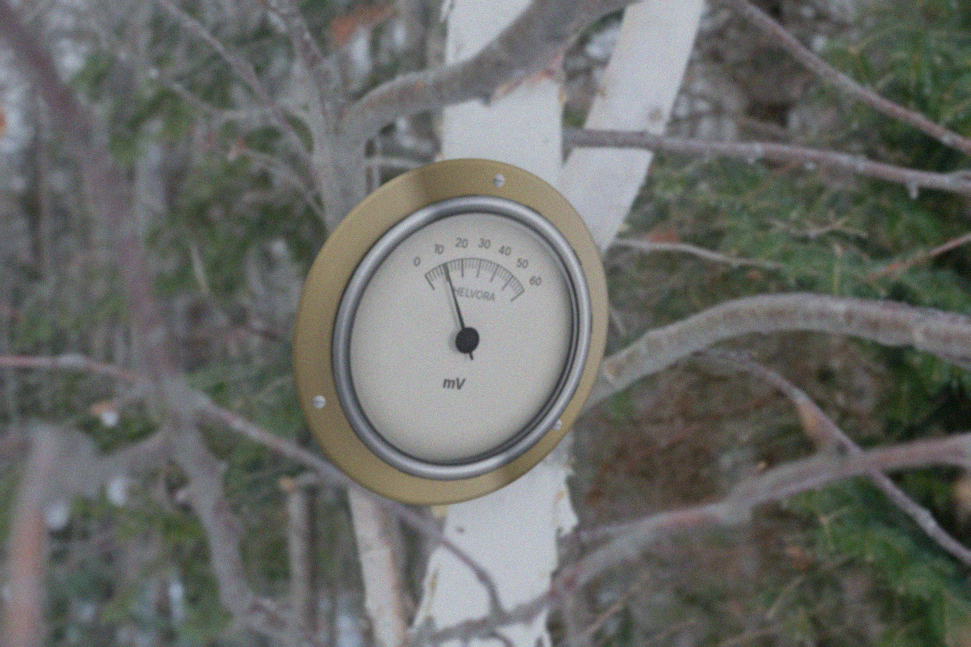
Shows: 10 mV
